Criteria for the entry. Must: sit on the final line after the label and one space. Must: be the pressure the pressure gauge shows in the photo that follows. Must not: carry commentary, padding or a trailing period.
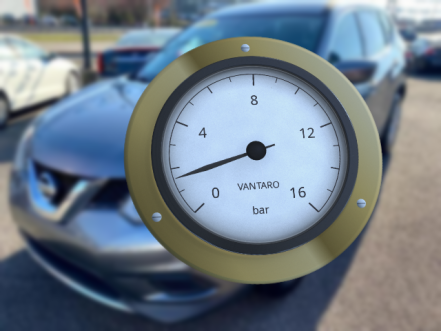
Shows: 1.5 bar
